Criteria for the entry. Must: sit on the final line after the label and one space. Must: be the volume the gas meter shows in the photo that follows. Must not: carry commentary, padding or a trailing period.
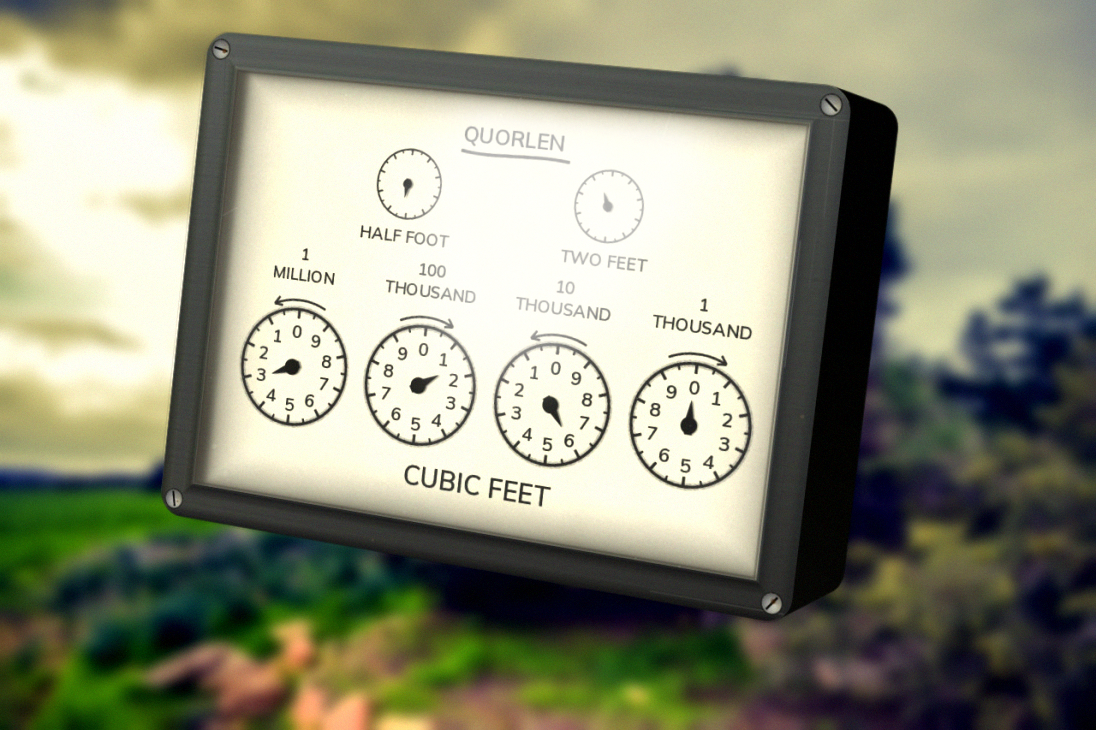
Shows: 316000 ft³
